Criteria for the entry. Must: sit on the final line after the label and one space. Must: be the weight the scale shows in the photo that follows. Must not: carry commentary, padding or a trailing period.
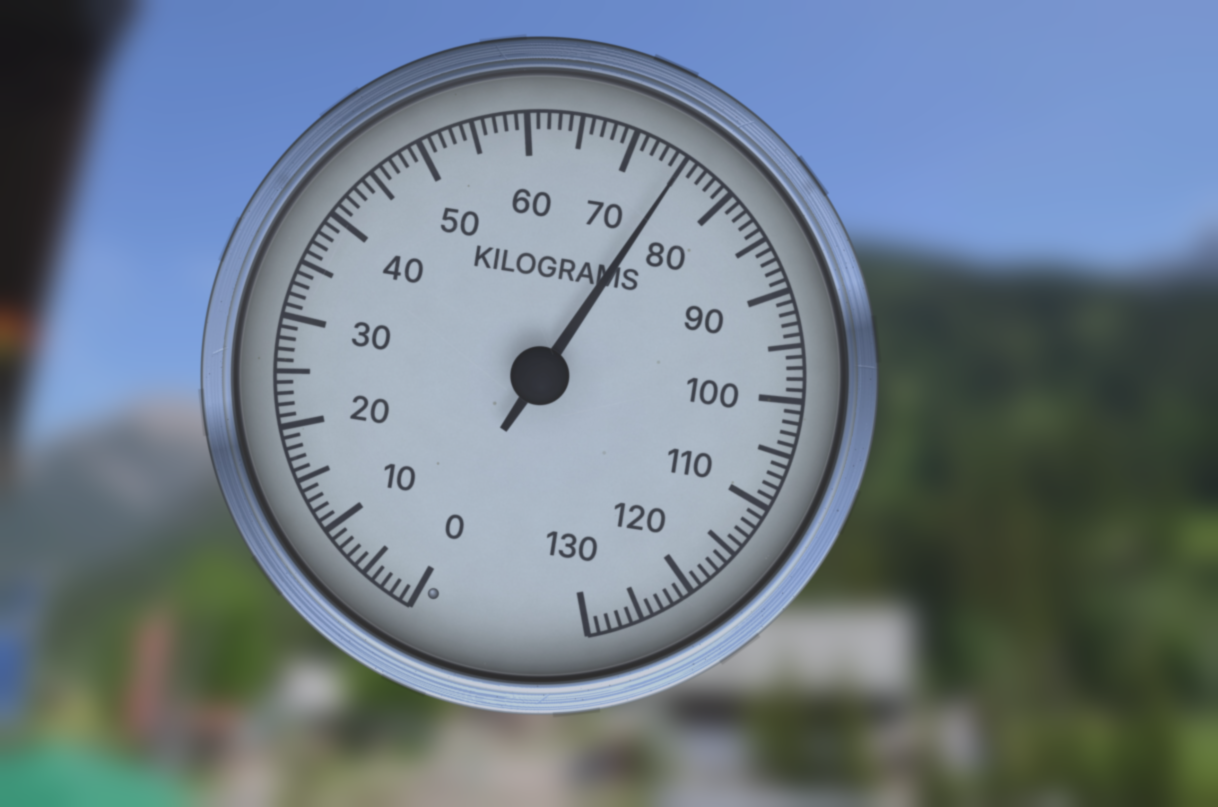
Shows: 75 kg
